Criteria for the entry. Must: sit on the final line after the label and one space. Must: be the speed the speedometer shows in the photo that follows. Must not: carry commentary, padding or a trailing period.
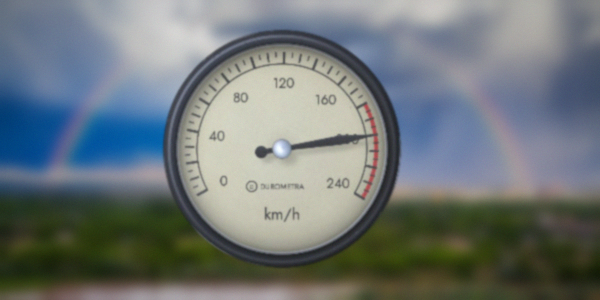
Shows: 200 km/h
